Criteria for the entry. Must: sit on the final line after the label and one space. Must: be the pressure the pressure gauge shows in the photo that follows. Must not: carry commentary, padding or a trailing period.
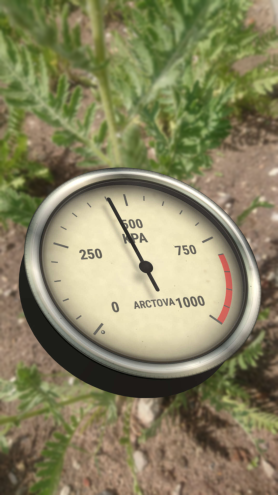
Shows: 450 kPa
